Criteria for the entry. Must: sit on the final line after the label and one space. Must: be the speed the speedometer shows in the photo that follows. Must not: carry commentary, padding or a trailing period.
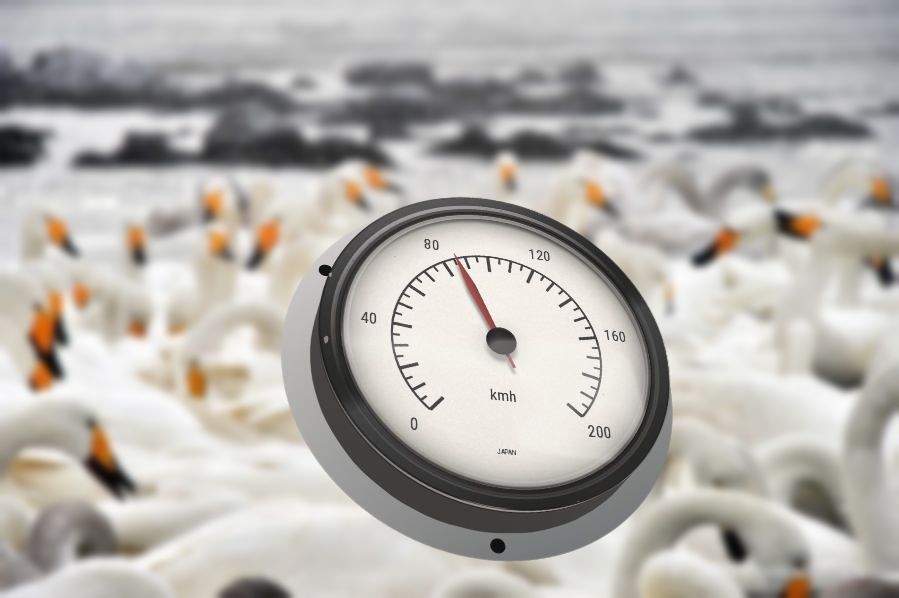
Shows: 85 km/h
